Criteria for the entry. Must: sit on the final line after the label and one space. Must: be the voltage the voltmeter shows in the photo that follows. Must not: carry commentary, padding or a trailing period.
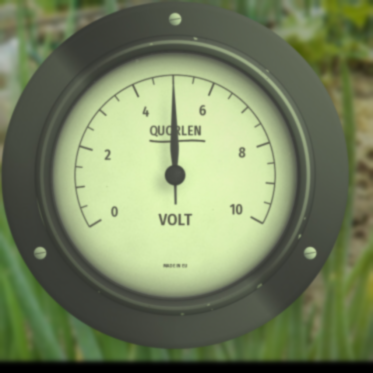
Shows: 5 V
